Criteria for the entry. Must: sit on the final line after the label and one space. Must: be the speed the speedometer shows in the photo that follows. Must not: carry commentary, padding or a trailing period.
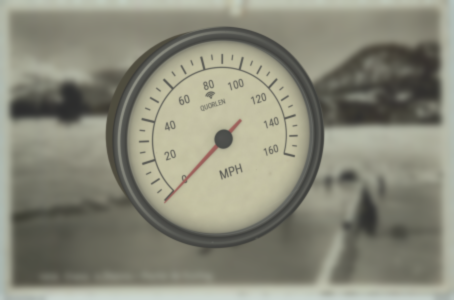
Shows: 0 mph
